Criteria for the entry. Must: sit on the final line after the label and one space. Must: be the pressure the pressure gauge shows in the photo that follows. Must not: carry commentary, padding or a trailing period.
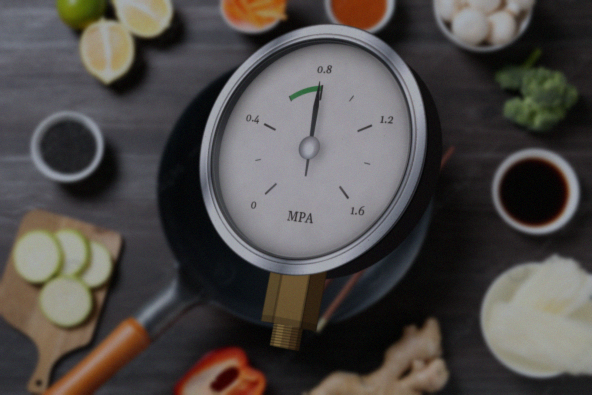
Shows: 0.8 MPa
